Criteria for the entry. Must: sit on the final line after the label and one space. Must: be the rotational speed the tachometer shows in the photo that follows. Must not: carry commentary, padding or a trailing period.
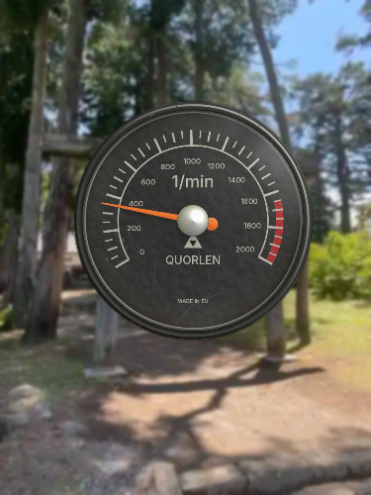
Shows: 350 rpm
